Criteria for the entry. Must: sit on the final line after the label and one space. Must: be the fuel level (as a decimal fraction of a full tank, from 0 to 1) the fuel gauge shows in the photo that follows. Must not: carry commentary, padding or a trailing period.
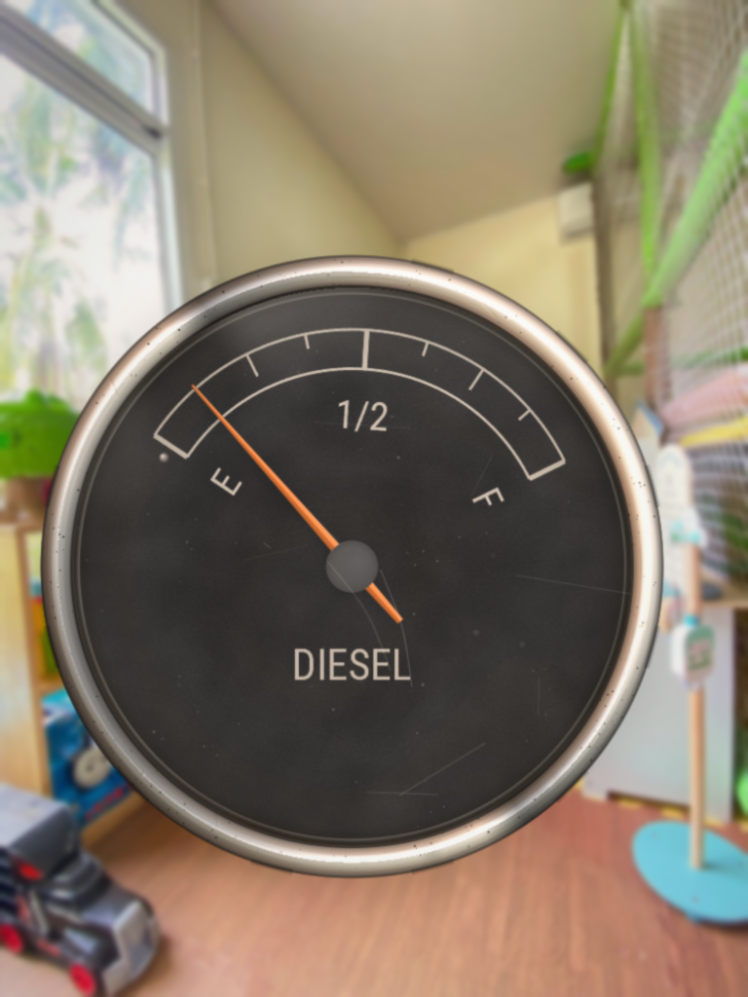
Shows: 0.125
